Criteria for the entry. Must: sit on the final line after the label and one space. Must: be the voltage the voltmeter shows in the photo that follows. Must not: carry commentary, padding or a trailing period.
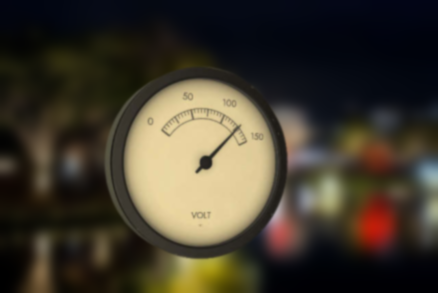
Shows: 125 V
